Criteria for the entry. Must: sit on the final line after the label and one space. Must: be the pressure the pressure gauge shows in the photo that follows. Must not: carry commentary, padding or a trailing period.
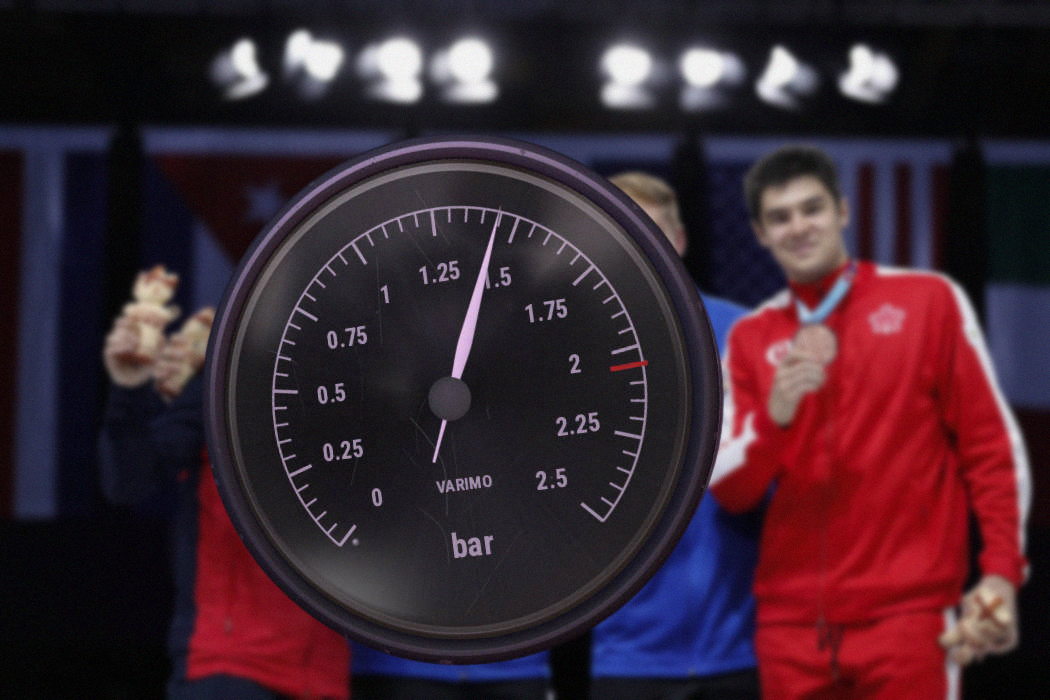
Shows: 1.45 bar
